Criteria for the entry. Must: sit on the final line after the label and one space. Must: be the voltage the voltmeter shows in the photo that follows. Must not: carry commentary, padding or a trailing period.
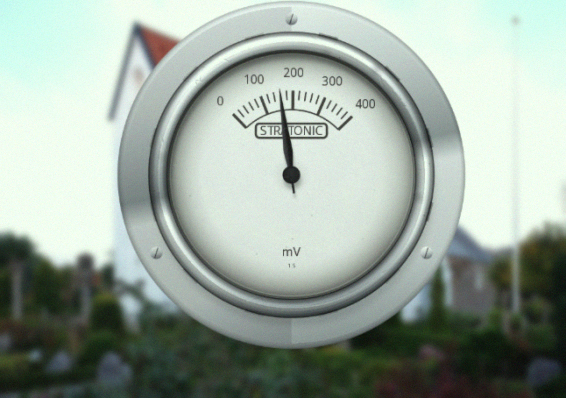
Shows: 160 mV
